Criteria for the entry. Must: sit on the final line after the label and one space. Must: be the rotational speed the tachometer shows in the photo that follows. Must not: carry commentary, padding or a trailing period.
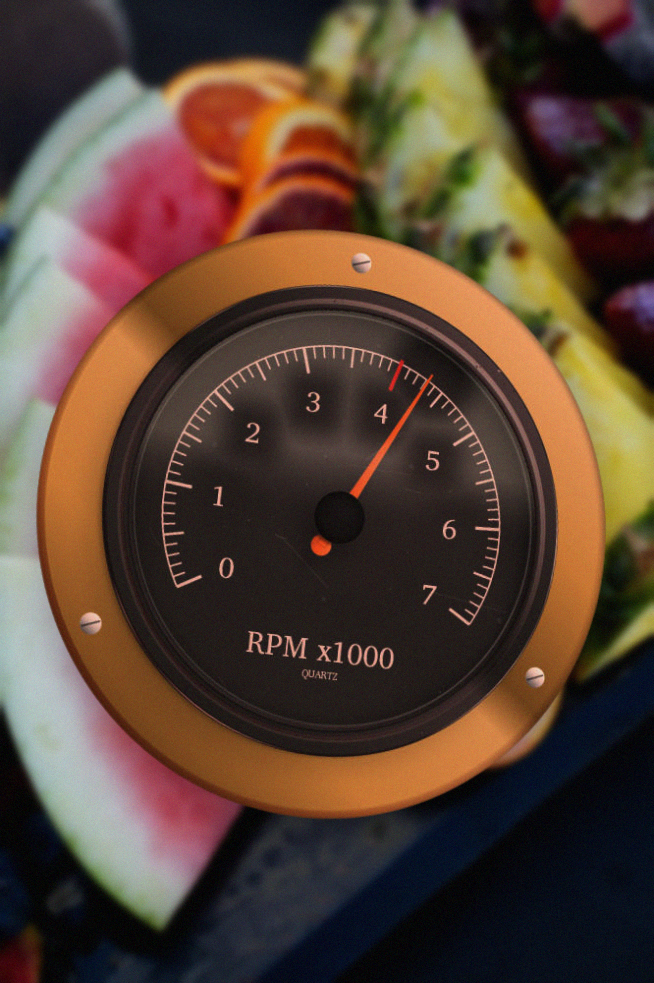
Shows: 4300 rpm
